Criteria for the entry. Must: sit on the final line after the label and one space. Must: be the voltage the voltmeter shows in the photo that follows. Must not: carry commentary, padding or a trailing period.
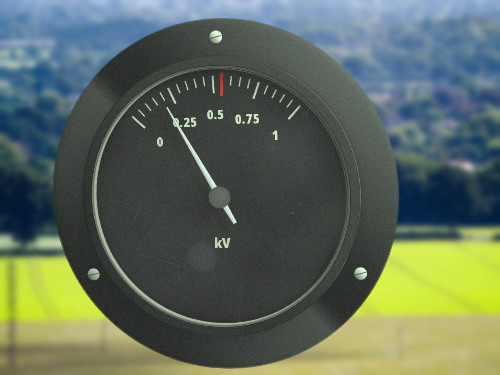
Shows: 0.2 kV
